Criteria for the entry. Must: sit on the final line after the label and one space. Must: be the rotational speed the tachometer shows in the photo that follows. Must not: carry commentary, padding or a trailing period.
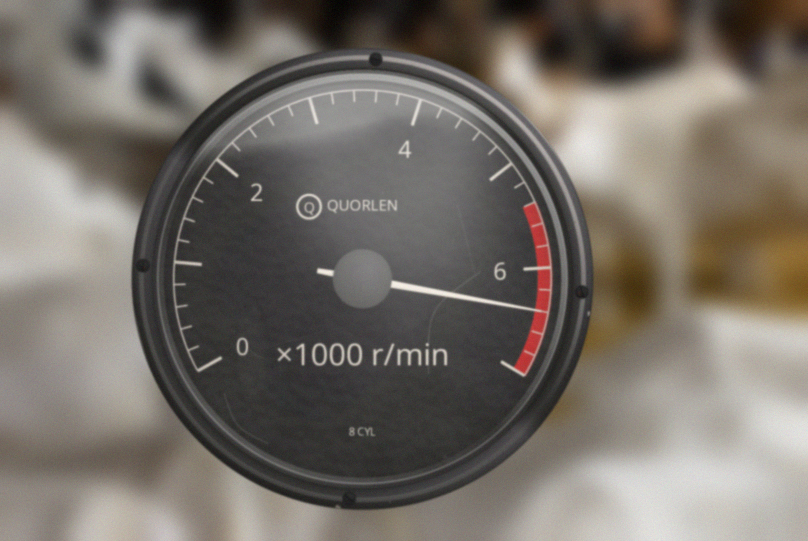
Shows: 6400 rpm
